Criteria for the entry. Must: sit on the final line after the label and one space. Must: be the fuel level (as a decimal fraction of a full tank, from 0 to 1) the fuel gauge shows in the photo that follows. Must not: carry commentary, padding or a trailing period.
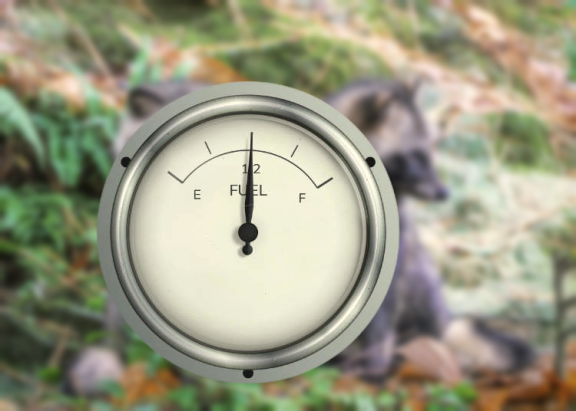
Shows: 0.5
